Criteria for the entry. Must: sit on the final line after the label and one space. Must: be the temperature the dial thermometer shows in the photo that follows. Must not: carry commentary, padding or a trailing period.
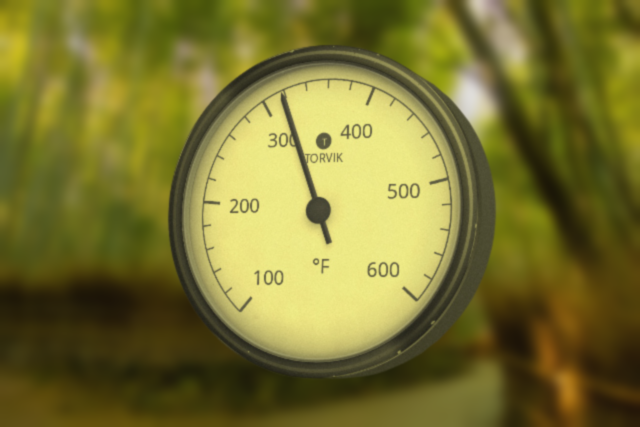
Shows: 320 °F
